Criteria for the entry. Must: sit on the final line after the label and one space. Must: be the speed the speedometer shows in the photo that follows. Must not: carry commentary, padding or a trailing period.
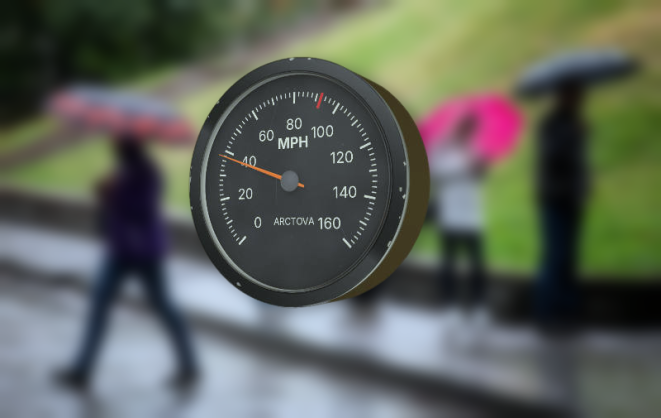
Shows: 38 mph
